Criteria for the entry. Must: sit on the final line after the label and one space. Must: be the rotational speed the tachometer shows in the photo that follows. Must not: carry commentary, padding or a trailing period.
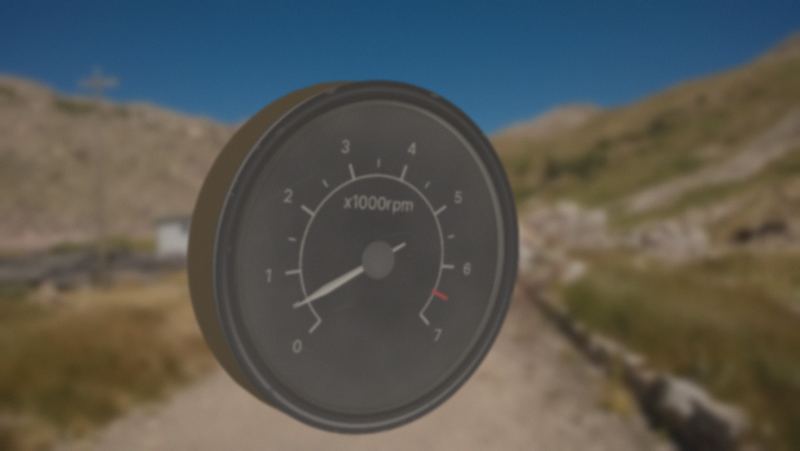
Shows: 500 rpm
